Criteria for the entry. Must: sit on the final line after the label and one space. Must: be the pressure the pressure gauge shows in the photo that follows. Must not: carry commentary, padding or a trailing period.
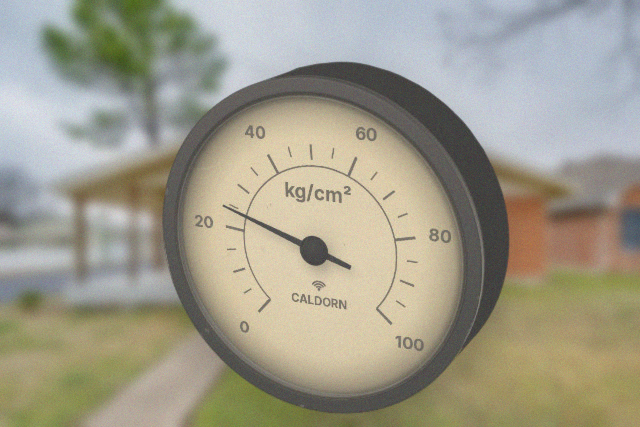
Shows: 25 kg/cm²
